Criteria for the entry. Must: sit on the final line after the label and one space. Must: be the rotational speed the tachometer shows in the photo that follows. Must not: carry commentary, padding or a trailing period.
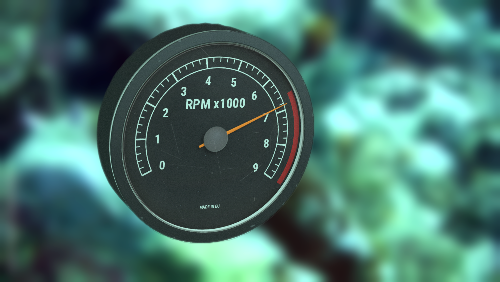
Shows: 6800 rpm
